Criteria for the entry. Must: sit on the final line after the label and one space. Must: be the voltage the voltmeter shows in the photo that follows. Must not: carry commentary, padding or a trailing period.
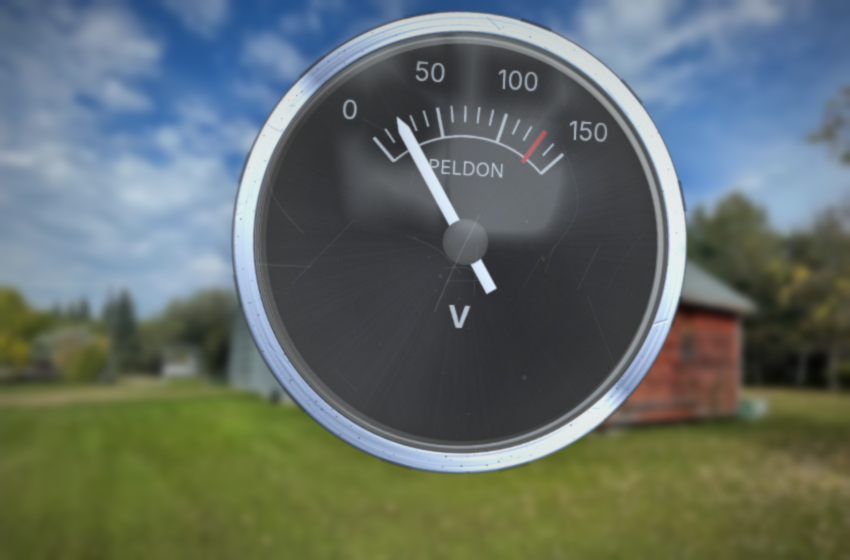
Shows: 20 V
